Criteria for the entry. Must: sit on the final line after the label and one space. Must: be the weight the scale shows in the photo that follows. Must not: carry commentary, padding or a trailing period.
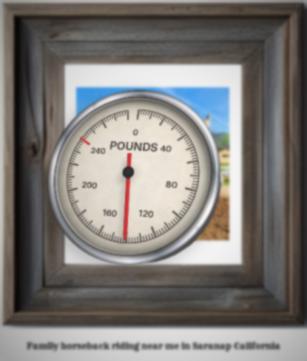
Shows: 140 lb
